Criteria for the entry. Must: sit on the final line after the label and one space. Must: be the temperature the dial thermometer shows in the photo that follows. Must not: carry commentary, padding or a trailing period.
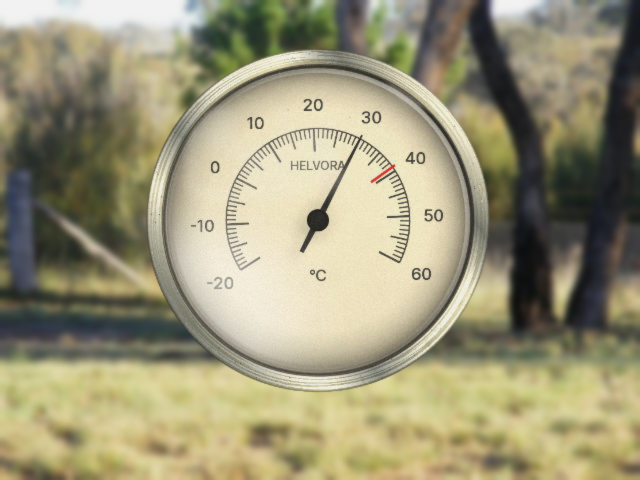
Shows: 30 °C
